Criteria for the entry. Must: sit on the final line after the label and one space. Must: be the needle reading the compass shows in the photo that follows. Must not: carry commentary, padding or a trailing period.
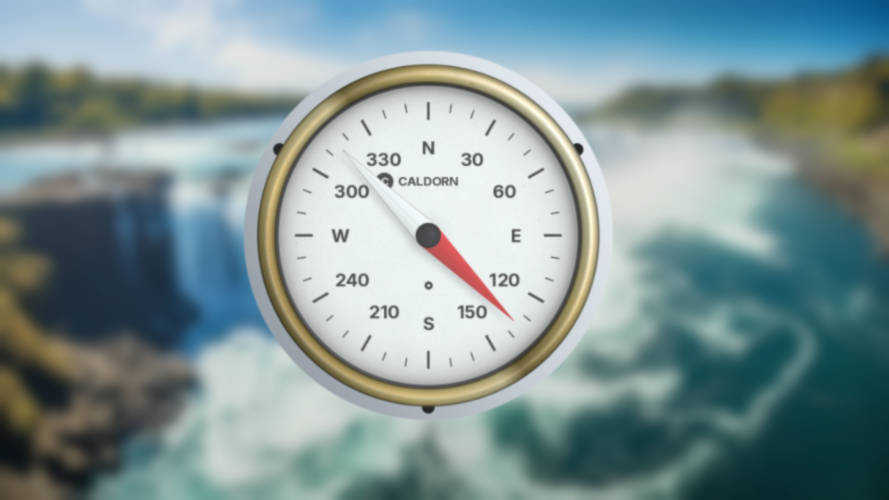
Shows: 135 °
